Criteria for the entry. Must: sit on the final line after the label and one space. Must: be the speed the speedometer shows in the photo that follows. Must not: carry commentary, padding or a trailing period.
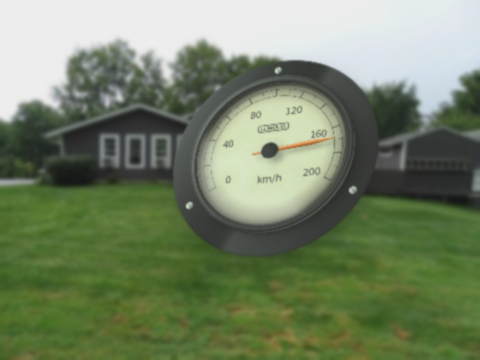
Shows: 170 km/h
